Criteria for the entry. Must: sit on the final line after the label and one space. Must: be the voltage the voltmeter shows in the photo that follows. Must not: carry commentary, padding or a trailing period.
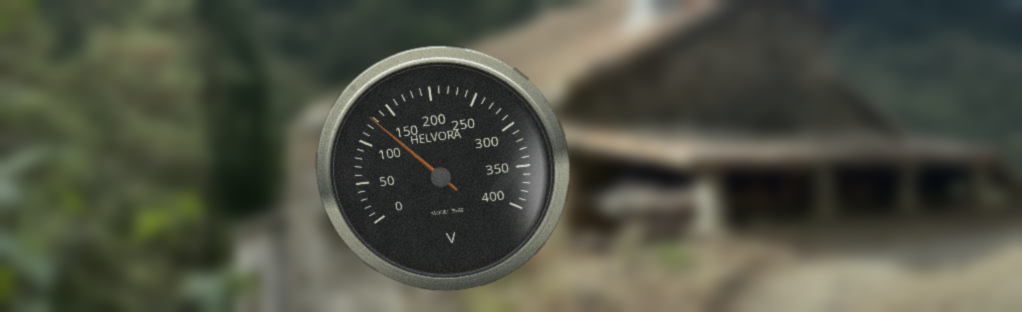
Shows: 130 V
